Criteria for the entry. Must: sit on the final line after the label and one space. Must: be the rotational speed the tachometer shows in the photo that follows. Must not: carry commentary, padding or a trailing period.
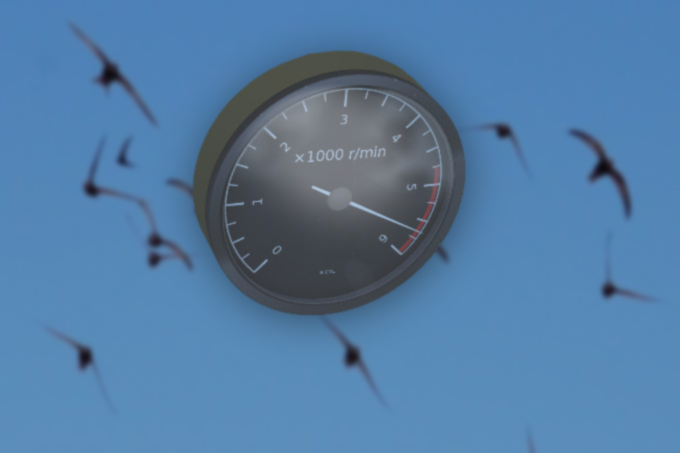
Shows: 5625 rpm
